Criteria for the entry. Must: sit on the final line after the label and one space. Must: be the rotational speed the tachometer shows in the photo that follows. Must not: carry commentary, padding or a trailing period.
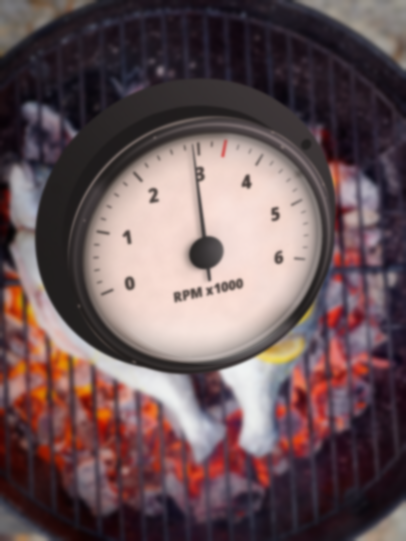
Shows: 2900 rpm
